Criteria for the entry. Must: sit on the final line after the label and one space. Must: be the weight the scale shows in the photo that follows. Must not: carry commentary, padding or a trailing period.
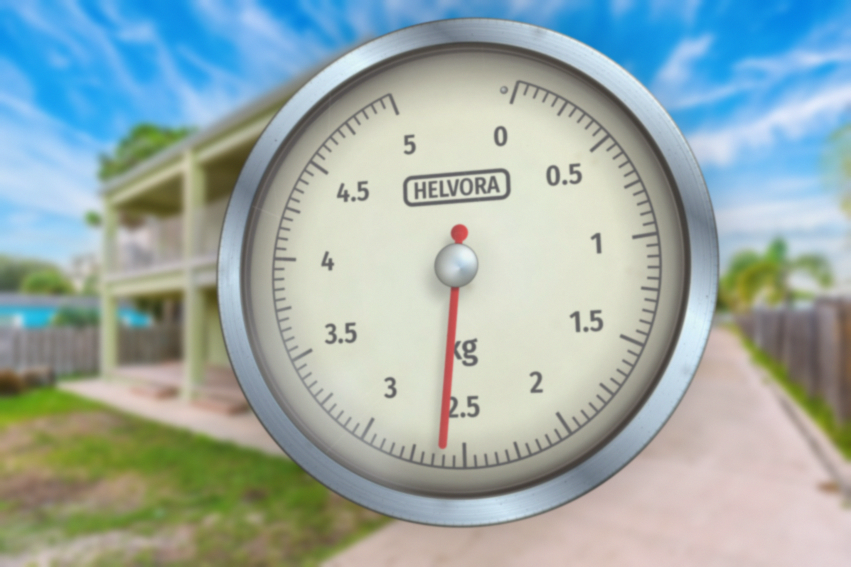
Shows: 2.6 kg
